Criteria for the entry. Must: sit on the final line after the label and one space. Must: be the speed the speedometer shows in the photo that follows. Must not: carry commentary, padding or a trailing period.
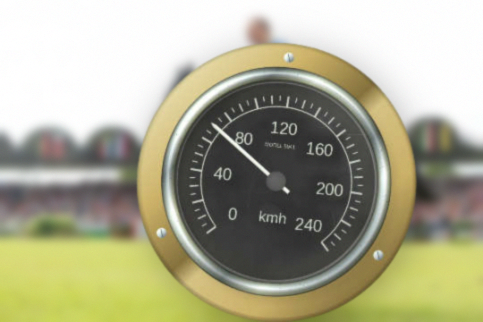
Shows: 70 km/h
